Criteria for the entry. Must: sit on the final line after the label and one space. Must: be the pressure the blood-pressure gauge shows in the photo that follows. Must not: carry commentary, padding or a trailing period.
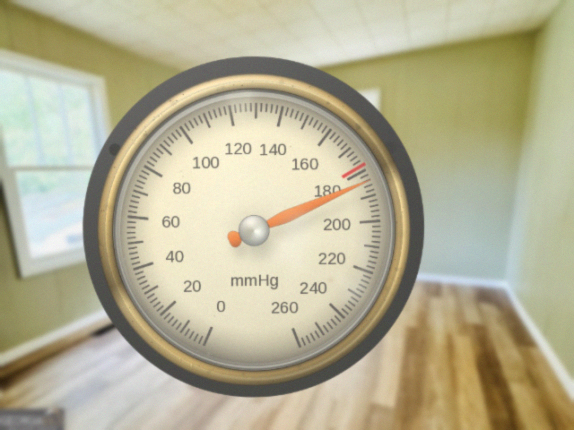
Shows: 184 mmHg
